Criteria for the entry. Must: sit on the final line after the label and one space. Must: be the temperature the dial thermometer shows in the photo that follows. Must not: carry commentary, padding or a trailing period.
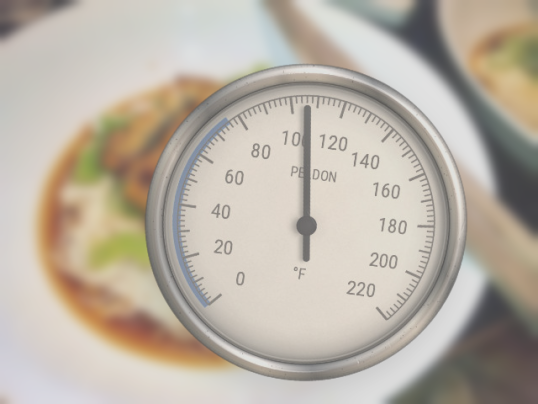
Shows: 106 °F
